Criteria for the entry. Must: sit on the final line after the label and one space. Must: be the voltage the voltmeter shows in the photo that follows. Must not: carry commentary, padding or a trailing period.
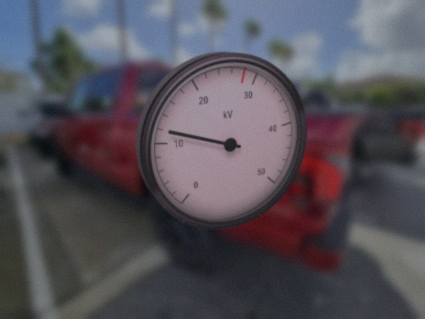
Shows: 12 kV
